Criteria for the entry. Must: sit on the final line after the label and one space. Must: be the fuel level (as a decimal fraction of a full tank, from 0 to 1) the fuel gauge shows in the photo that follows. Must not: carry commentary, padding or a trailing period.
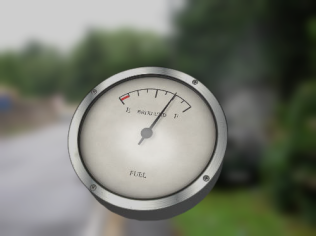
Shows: 0.75
